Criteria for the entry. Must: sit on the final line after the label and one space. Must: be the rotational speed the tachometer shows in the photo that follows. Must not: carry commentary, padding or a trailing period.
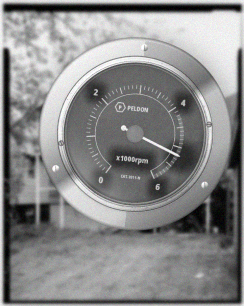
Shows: 5200 rpm
